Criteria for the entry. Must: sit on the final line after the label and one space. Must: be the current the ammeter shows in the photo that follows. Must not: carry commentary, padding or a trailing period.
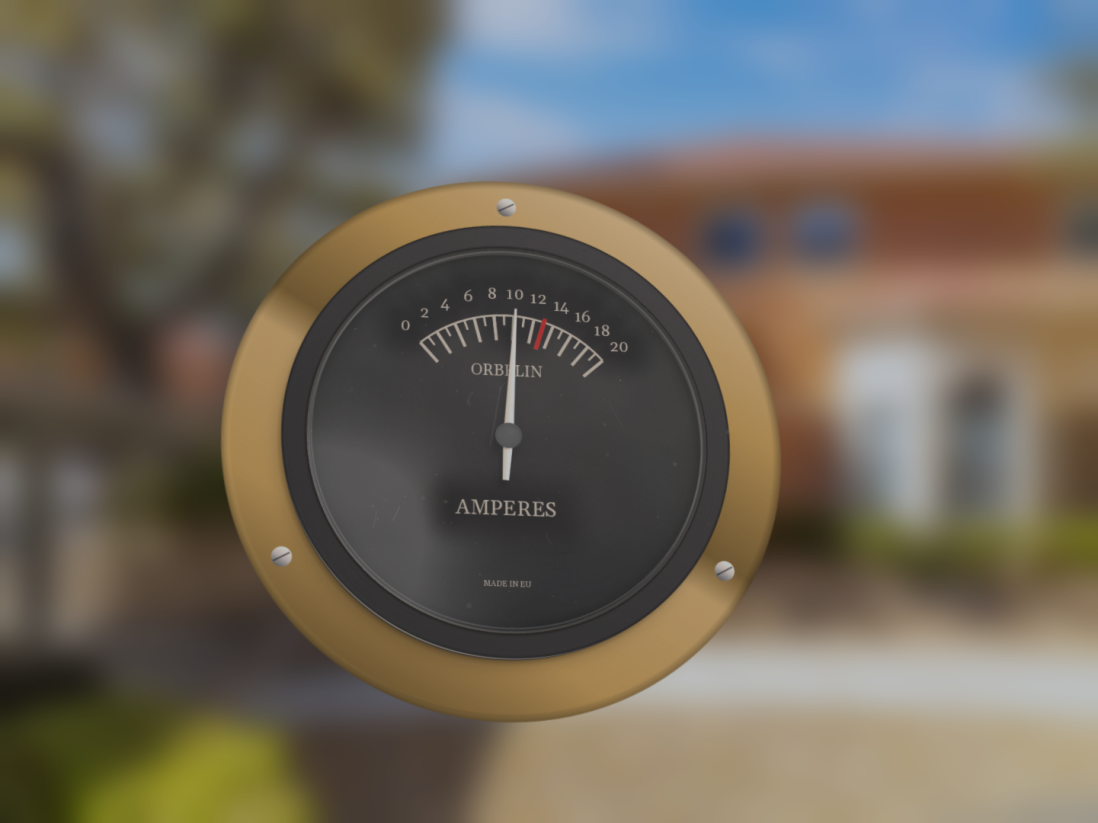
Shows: 10 A
